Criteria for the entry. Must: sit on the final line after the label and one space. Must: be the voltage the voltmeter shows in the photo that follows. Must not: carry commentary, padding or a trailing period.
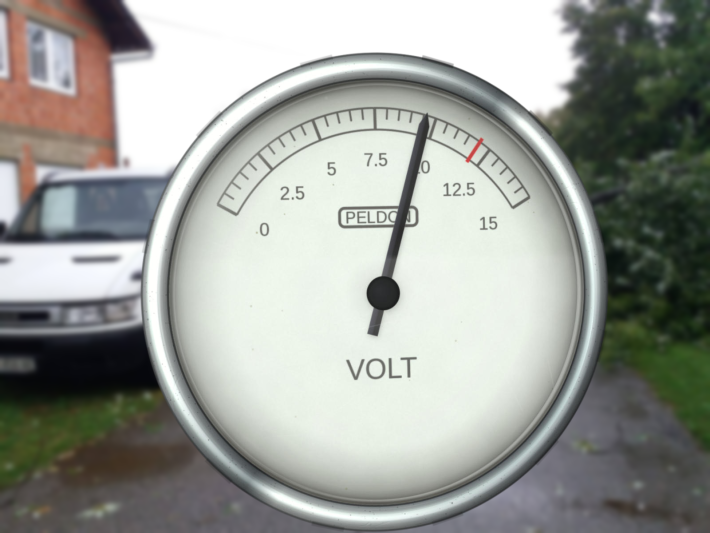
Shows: 9.5 V
